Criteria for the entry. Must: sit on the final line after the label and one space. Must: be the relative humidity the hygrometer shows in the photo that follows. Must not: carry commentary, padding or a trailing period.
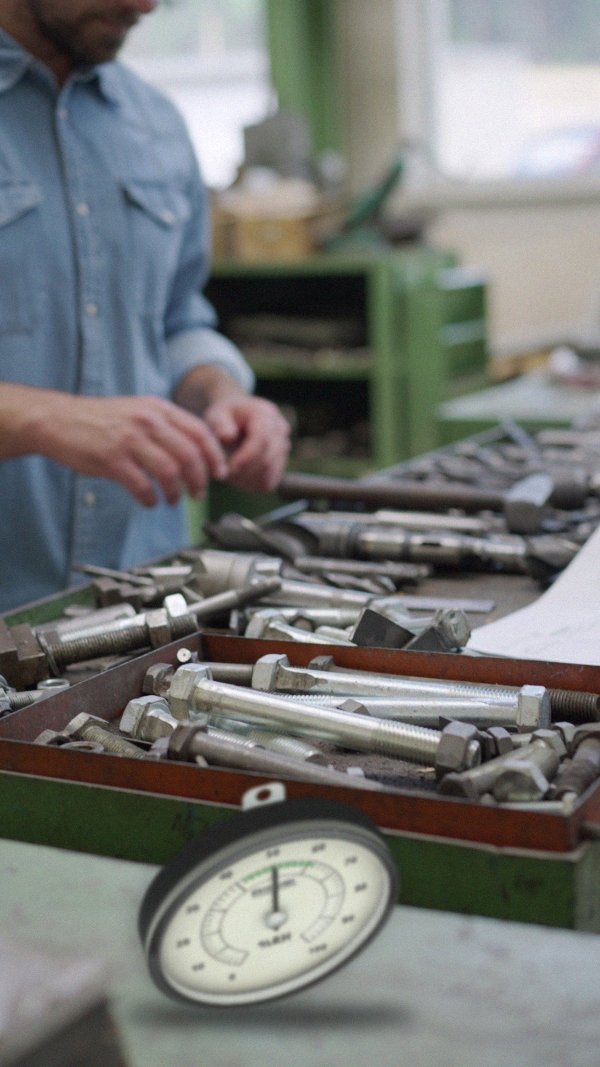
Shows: 50 %
